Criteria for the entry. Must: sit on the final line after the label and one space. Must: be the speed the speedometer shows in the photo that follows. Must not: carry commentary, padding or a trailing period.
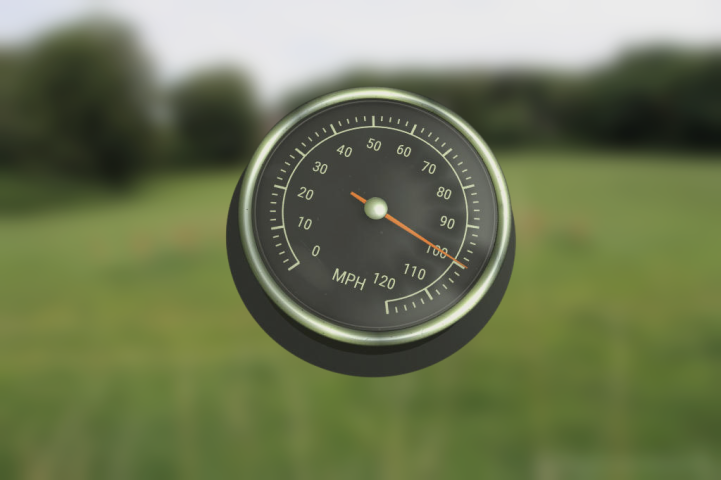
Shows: 100 mph
